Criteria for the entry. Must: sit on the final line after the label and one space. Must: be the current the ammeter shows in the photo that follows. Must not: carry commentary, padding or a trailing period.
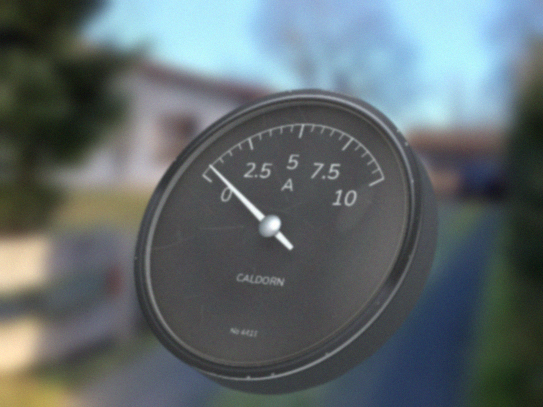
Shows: 0.5 A
